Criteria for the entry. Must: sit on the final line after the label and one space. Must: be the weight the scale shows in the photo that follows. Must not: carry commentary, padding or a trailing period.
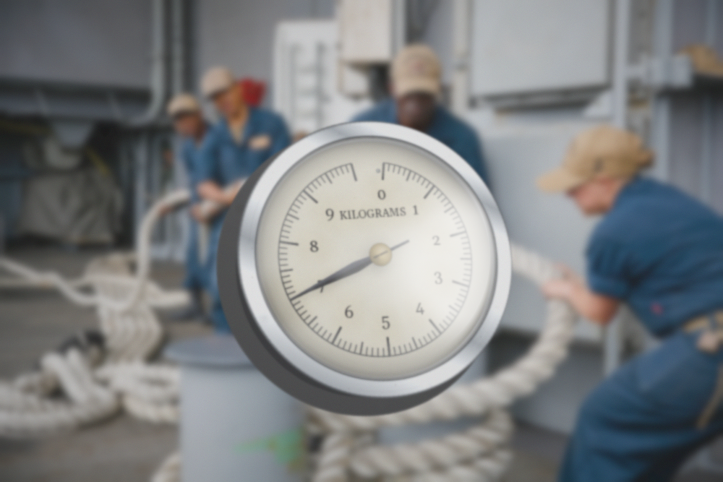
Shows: 7 kg
